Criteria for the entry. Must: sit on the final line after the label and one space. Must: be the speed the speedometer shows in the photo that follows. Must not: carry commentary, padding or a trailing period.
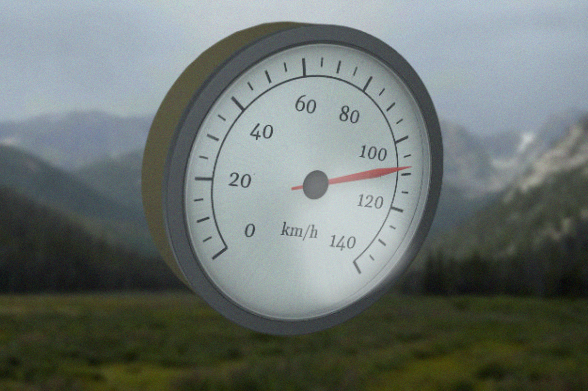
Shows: 107.5 km/h
